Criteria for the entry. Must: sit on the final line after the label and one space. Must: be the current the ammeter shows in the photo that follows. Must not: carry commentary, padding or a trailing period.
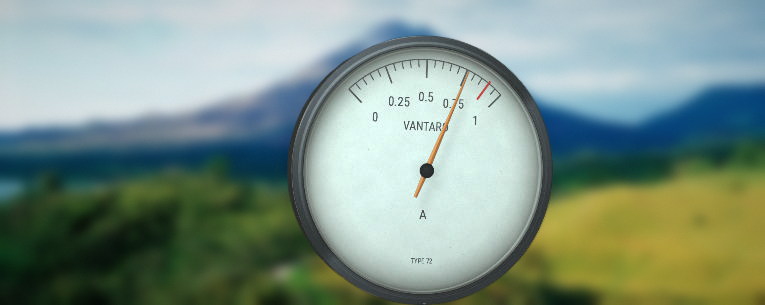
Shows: 0.75 A
